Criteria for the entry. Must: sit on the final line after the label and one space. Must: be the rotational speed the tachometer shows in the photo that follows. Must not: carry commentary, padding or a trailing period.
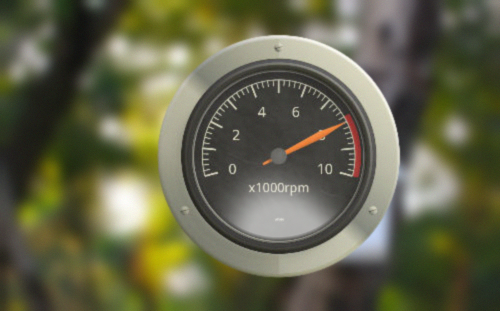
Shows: 8000 rpm
